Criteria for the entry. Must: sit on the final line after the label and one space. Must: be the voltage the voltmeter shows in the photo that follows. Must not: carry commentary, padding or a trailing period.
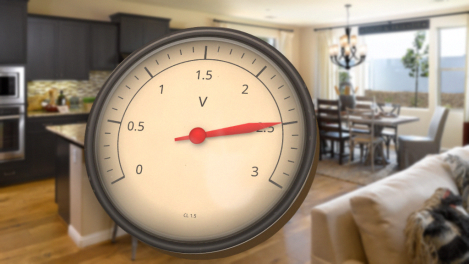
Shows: 2.5 V
